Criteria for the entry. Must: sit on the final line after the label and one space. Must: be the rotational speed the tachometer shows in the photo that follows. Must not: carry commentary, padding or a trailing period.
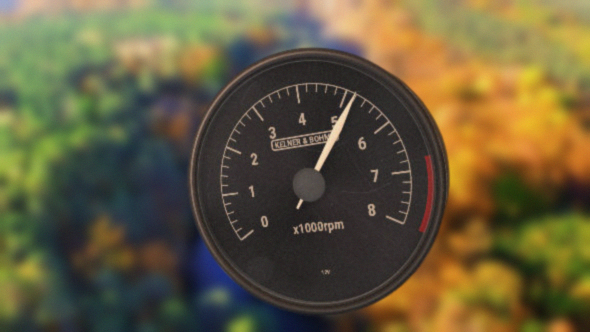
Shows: 5200 rpm
